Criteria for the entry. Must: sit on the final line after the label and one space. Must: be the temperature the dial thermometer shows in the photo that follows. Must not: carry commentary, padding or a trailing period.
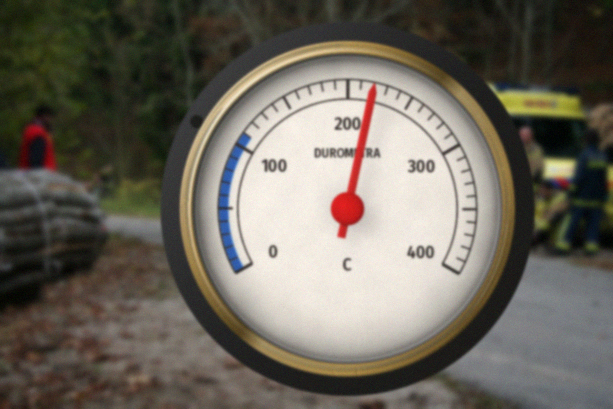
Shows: 220 °C
